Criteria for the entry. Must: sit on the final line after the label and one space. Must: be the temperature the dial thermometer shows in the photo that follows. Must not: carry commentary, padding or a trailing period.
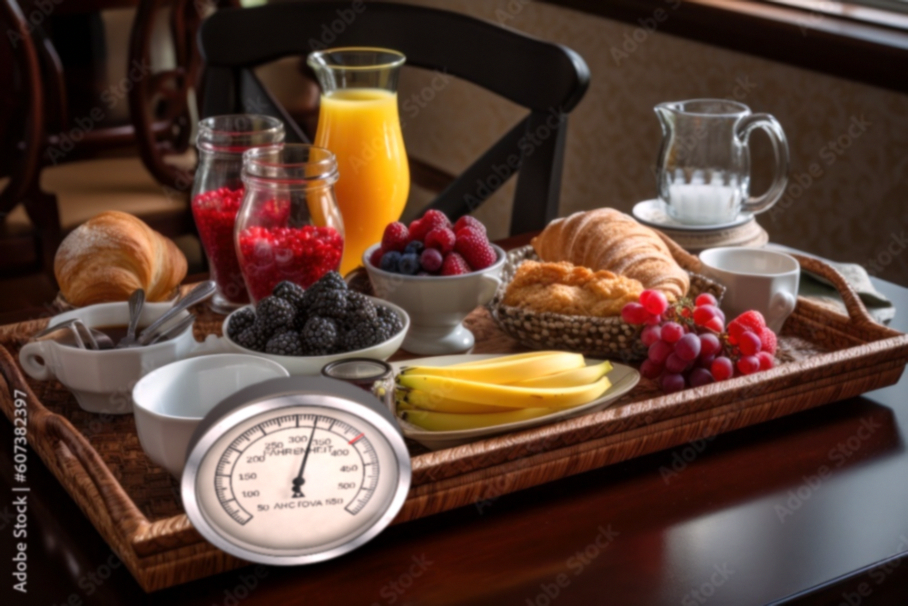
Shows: 325 °F
